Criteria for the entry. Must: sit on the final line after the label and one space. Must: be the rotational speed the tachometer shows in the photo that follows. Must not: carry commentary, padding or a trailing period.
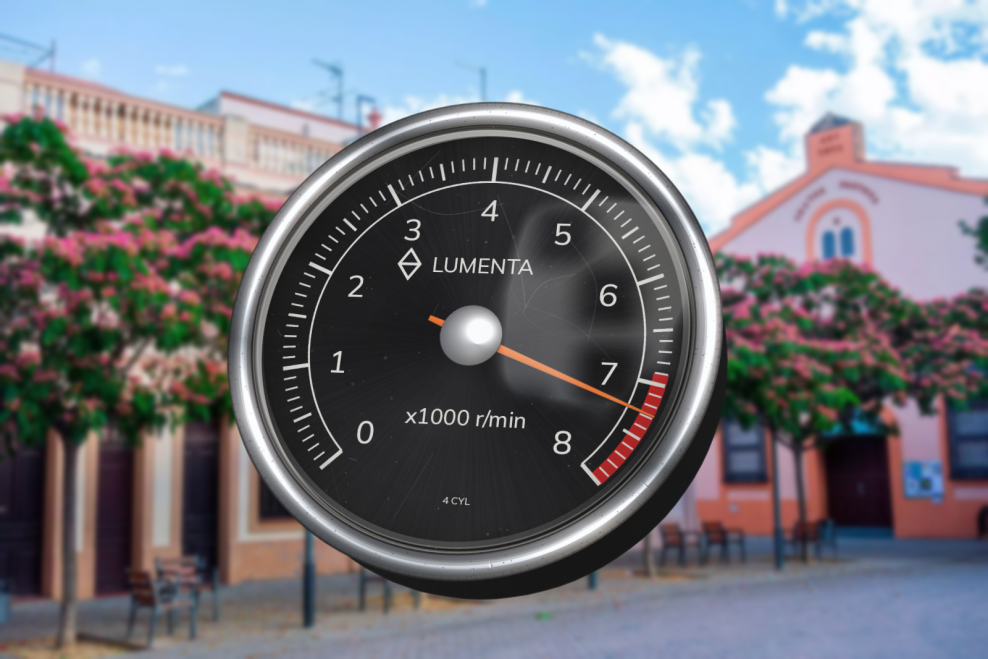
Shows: 7300 rpm
